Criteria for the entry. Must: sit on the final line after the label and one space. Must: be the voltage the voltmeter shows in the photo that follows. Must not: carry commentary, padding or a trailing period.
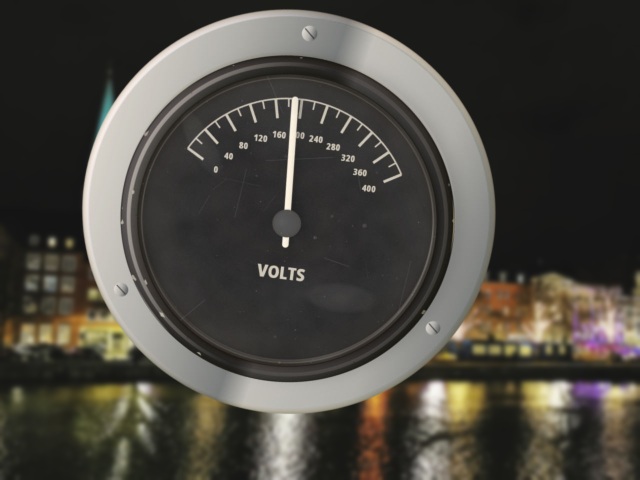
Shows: 190 V
